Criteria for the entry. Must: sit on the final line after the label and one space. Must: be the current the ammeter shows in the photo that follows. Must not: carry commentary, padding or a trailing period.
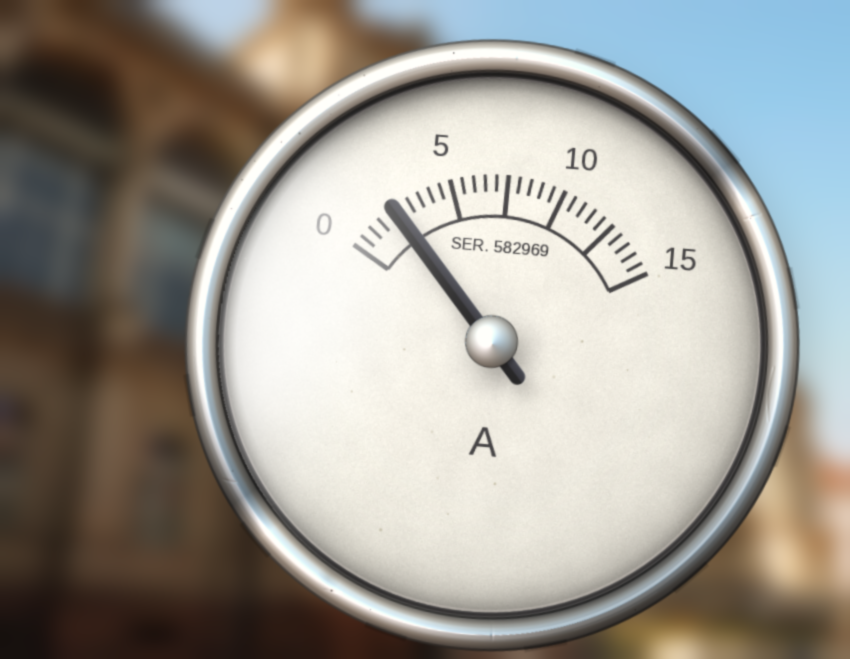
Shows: 2.25 A
